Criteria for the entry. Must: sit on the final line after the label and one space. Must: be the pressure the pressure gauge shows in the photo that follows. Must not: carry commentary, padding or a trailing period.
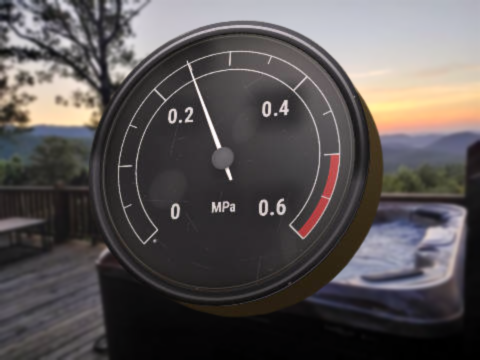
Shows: 0.25 MPa
